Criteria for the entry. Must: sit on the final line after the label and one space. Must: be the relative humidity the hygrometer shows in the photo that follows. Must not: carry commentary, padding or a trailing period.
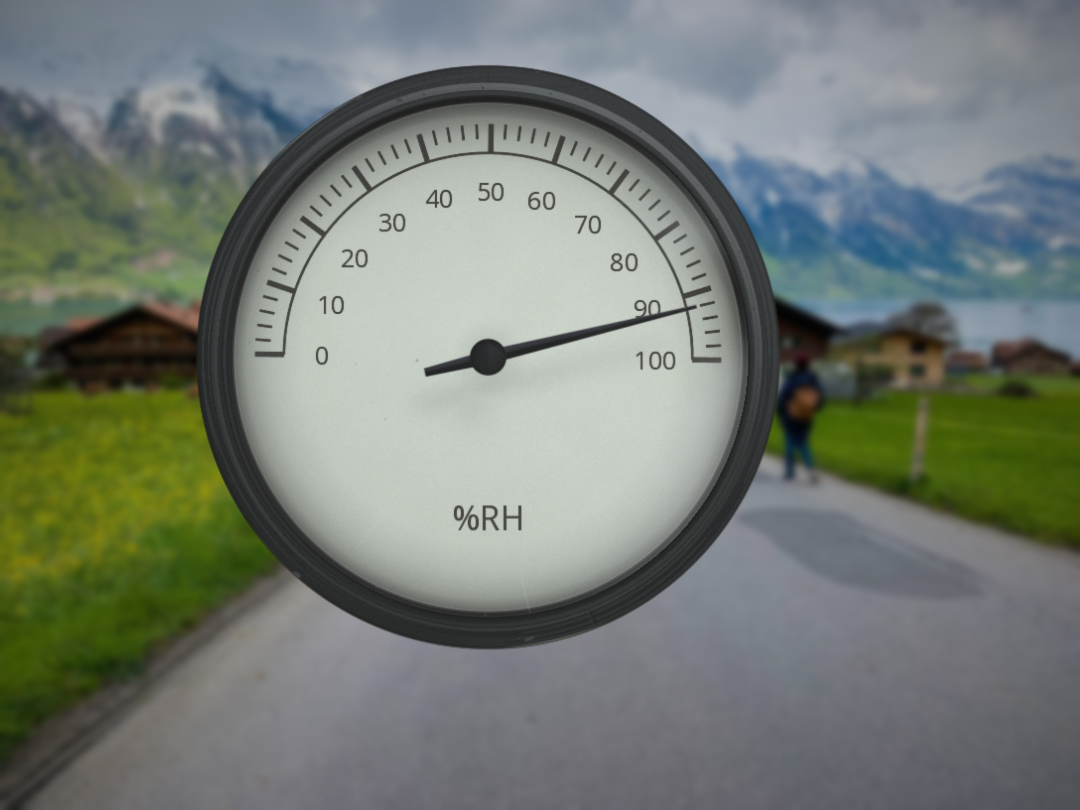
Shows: 92 %
